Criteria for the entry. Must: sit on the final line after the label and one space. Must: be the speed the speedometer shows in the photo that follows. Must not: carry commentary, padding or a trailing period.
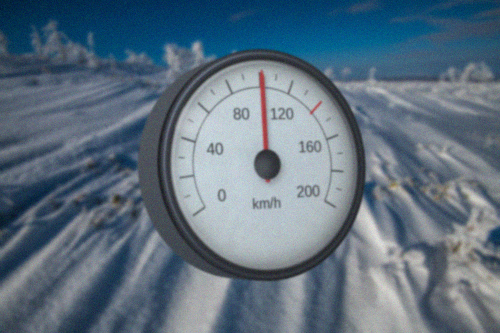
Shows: 100 km/h
